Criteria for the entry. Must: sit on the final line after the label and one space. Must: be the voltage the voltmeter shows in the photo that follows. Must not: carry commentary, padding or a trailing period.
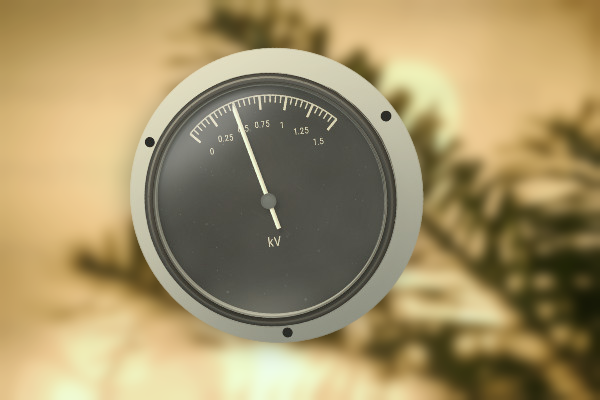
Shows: 0.5 kV
